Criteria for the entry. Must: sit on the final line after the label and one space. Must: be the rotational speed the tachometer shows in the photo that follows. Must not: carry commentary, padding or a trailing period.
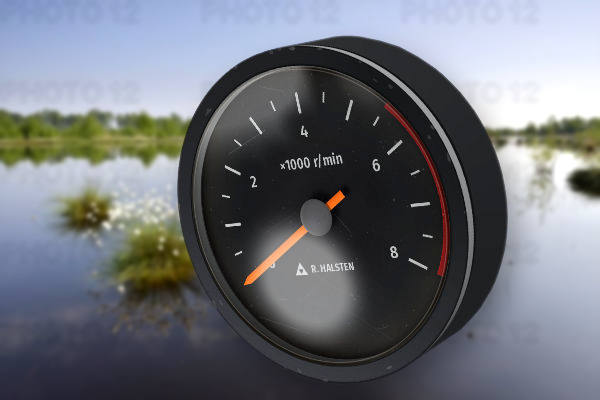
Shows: 0 rpm
